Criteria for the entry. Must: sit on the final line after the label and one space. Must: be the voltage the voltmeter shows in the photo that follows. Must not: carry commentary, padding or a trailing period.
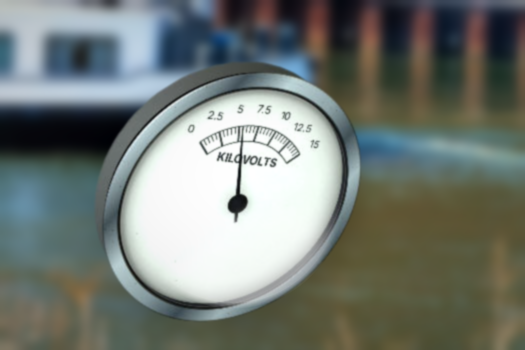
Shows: 5 kV
